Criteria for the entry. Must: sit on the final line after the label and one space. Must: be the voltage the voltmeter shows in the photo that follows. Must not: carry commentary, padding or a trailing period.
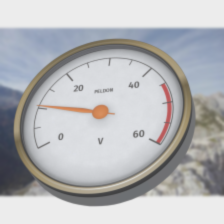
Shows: 10 V
